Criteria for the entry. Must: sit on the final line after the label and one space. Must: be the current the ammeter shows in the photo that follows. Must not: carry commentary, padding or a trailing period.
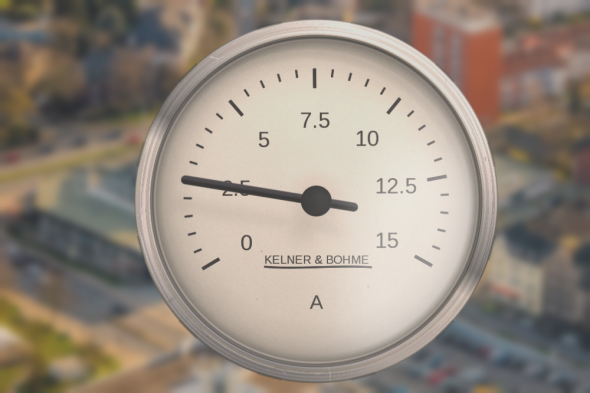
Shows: 2.5 A
